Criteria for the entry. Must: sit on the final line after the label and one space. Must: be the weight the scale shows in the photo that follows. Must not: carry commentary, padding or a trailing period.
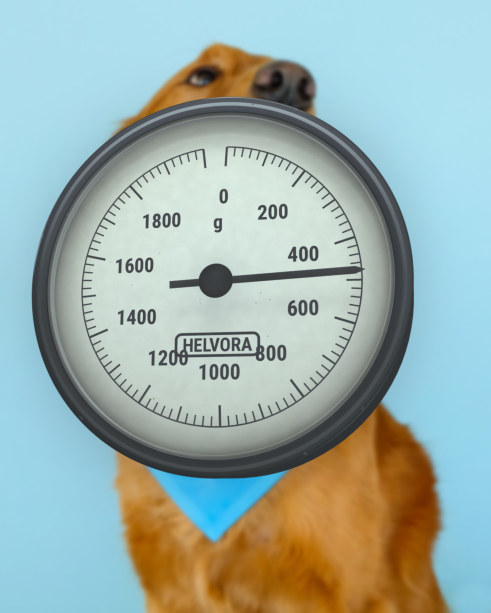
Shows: 480 g
